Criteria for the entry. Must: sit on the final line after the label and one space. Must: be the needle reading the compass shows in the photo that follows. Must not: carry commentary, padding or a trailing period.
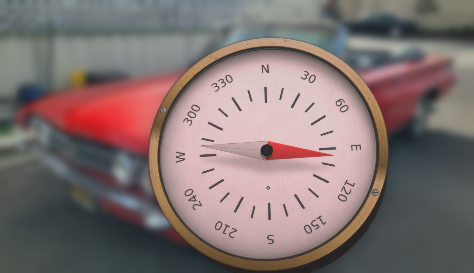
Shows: 97.5 °
